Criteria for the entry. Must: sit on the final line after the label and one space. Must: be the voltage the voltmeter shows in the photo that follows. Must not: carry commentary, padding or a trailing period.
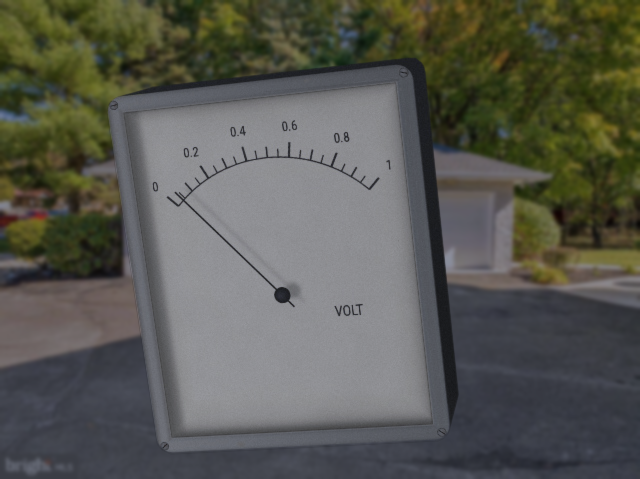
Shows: 0.05 V
